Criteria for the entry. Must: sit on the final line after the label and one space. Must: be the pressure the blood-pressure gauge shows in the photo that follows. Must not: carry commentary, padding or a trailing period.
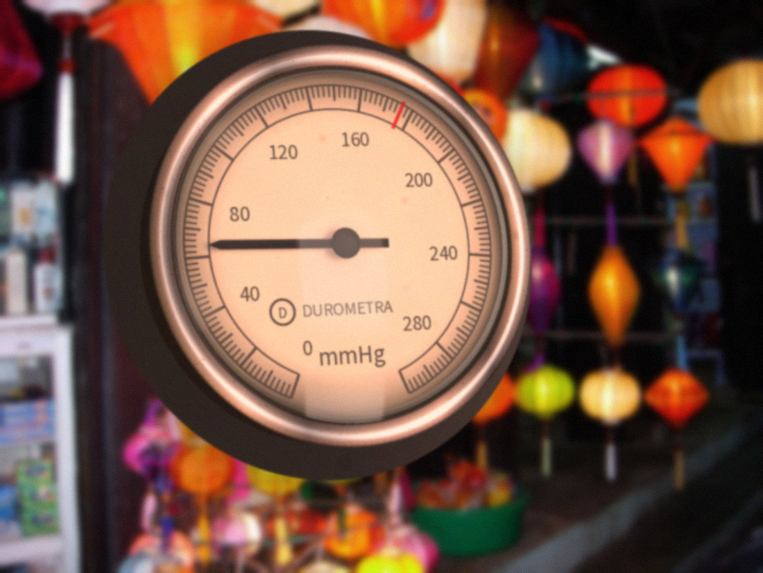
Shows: 64 mmHg
